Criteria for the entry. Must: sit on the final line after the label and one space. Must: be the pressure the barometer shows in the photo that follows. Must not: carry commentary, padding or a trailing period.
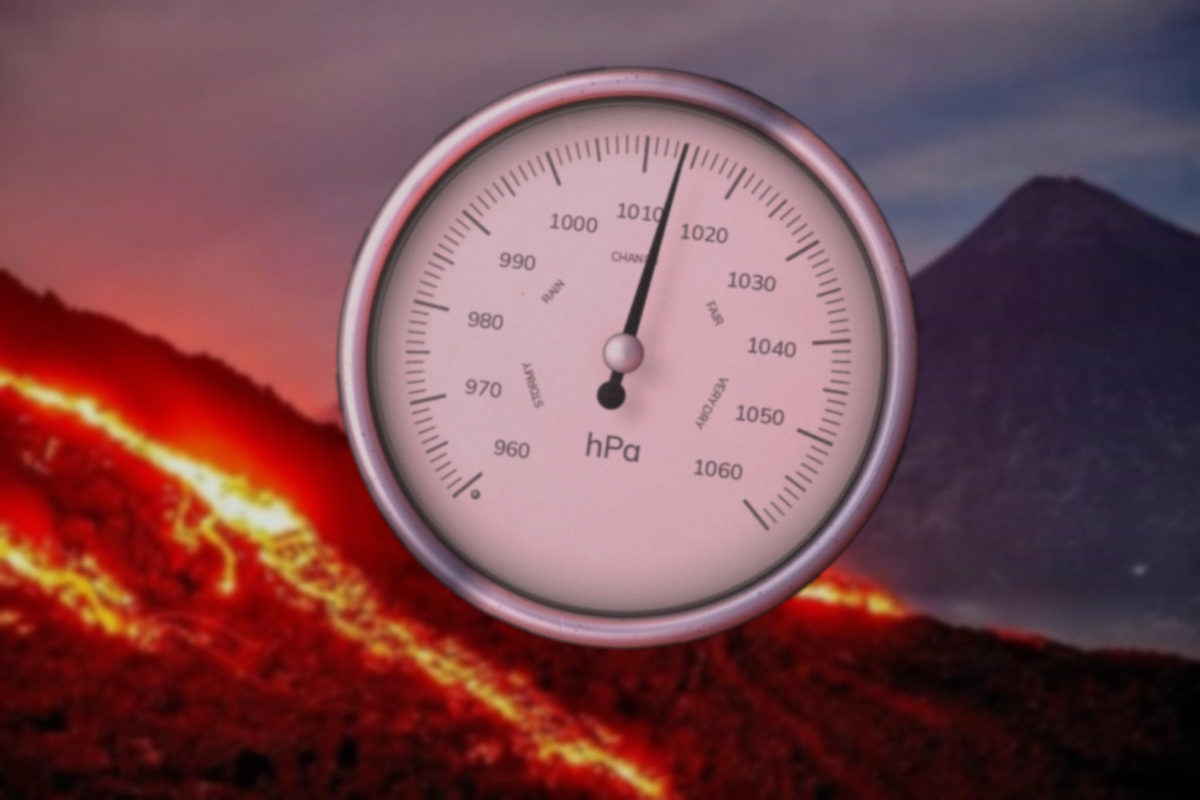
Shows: 1014 hPa
